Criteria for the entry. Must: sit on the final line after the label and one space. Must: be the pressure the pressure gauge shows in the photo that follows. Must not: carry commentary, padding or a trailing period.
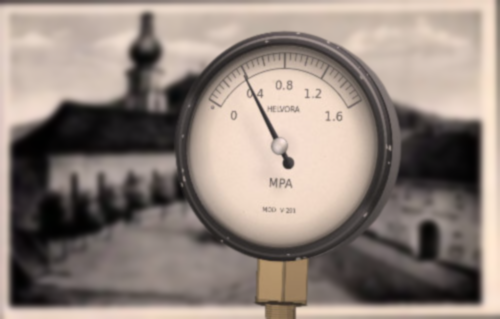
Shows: 0.4 MPa
